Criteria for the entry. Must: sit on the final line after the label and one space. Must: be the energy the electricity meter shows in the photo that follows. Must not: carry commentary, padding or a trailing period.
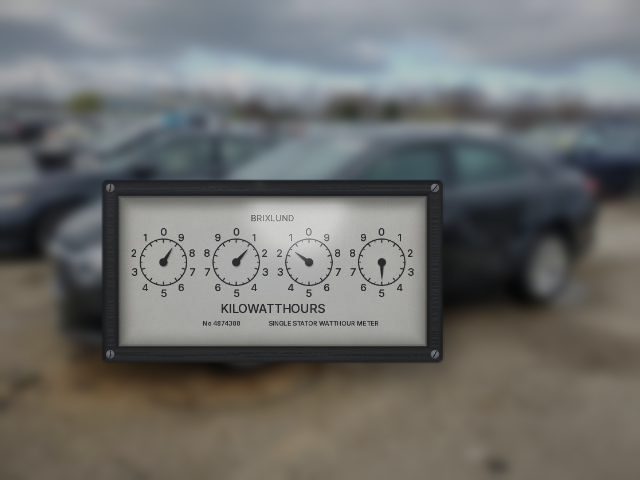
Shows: 9115 kWh
